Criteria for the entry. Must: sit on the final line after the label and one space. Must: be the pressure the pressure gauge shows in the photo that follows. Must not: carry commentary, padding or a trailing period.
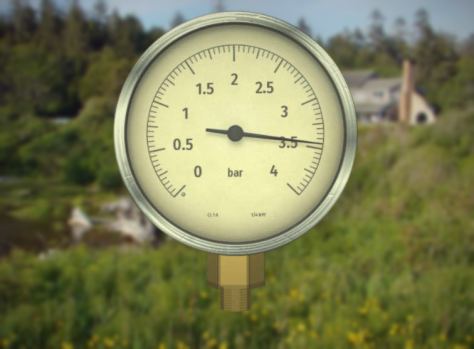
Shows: 3.45 bar
